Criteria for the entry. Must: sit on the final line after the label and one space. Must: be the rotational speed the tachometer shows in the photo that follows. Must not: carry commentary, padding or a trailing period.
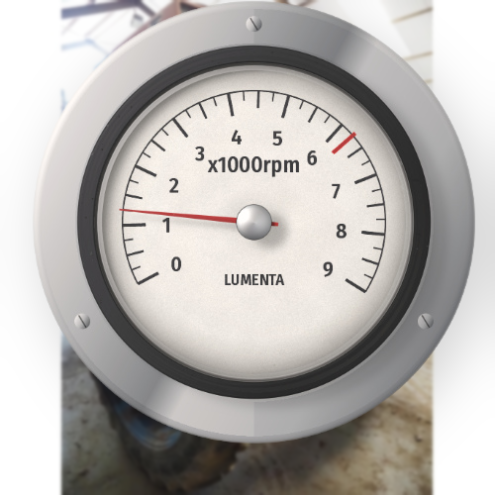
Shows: 1250 rpm
